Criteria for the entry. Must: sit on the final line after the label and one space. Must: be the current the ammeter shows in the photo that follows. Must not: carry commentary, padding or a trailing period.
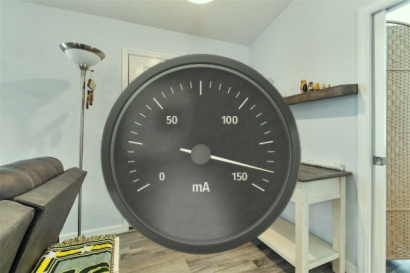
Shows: 140 mA
